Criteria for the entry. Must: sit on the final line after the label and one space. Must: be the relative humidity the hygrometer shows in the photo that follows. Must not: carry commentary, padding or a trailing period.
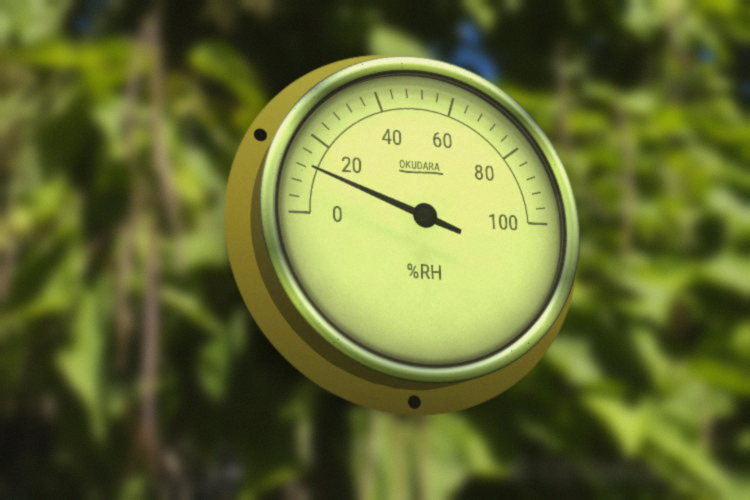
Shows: 12 %
